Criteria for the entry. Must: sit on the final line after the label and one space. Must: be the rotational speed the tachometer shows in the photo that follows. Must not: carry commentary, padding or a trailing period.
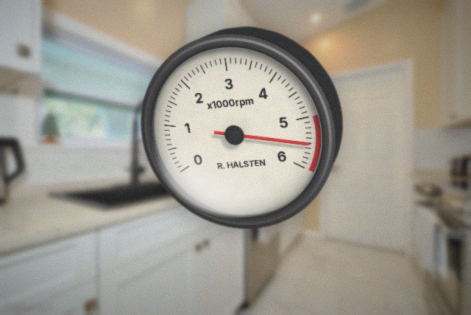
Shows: 5500 rpm
